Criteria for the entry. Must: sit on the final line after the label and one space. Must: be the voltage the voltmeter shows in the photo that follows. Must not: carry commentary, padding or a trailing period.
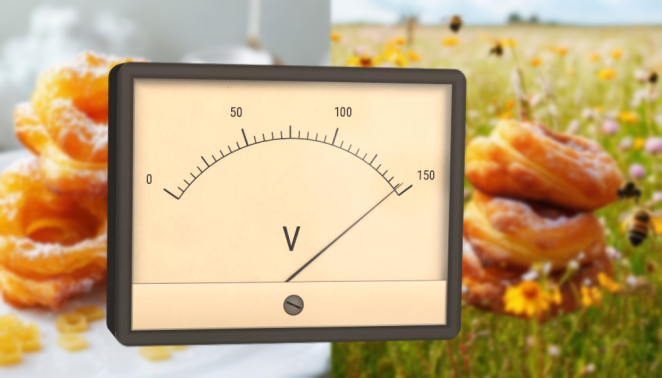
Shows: 145 V
